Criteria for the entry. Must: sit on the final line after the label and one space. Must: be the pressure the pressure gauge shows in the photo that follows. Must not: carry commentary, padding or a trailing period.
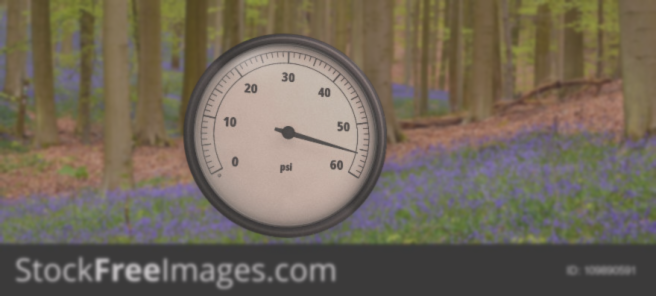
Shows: 56 psi
